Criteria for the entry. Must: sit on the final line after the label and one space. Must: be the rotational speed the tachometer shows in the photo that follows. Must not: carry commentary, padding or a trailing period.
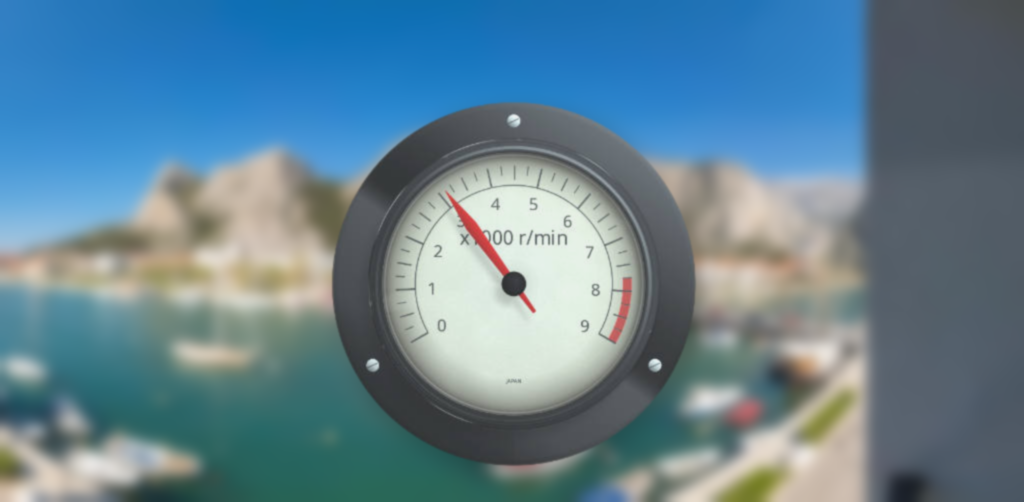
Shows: 3125 rpm
